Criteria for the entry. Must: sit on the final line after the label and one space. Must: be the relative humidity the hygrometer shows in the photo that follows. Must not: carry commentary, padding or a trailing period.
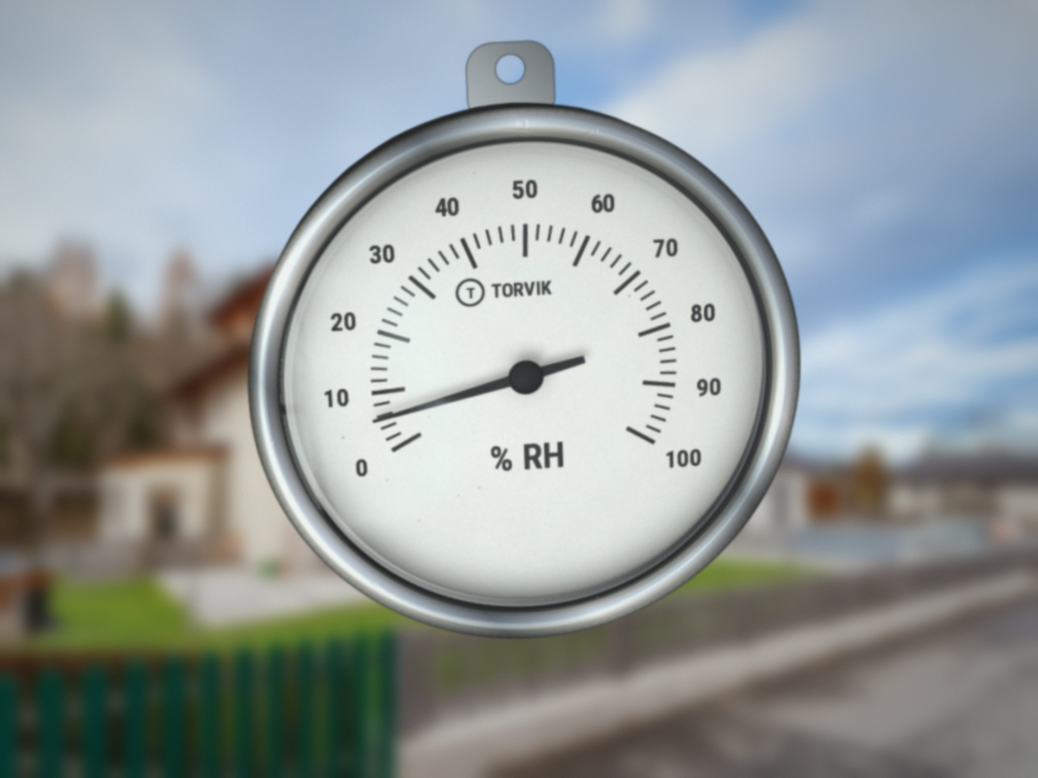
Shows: 6 %
